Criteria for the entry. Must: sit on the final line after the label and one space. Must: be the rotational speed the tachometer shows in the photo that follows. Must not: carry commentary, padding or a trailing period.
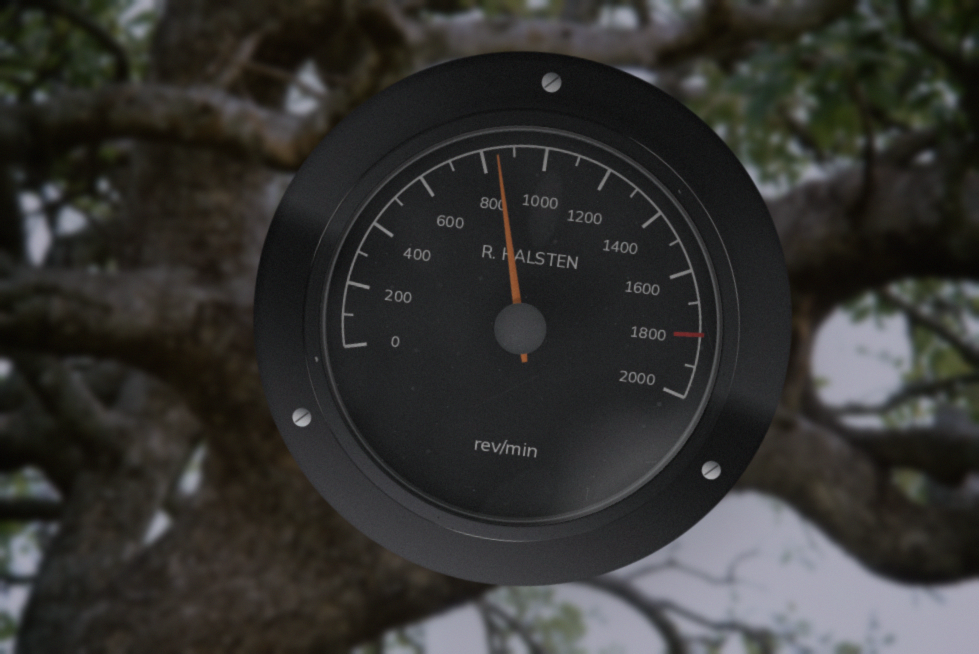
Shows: 850 rpm
